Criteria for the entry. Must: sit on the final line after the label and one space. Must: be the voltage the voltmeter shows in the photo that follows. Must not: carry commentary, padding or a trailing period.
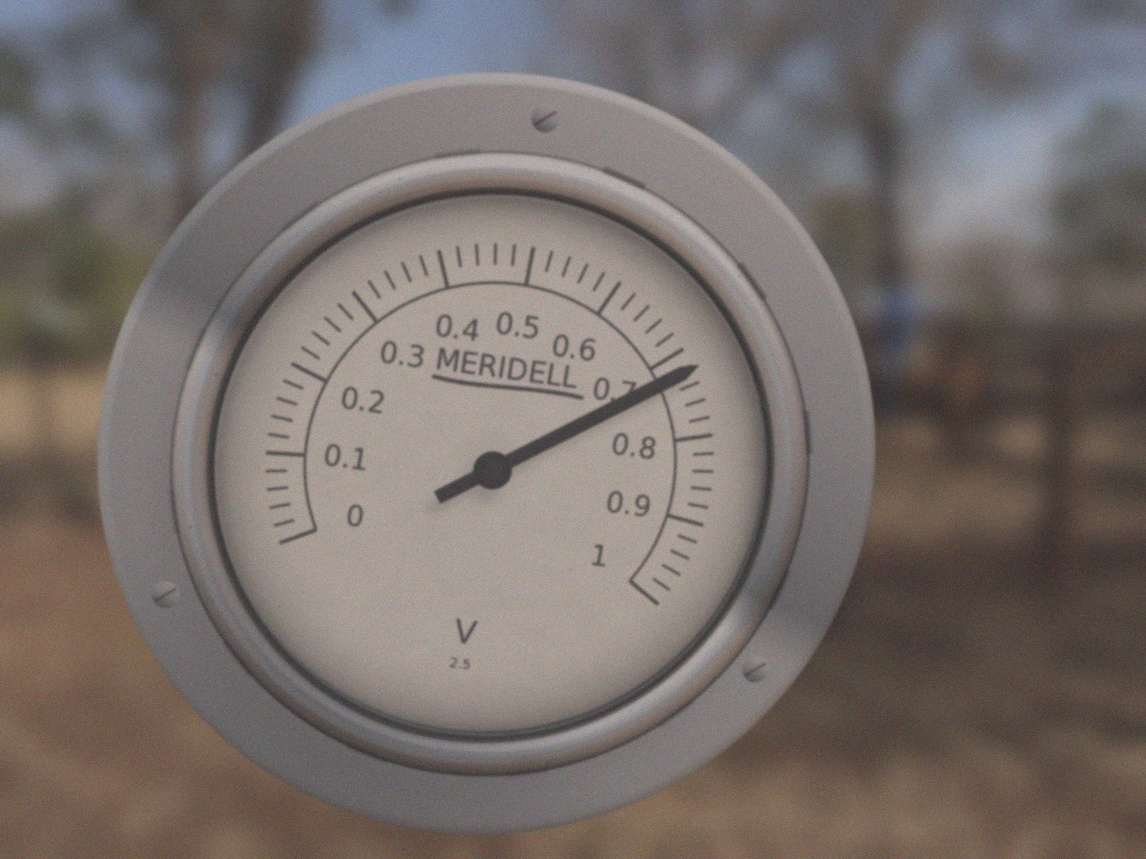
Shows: 0.72 V
